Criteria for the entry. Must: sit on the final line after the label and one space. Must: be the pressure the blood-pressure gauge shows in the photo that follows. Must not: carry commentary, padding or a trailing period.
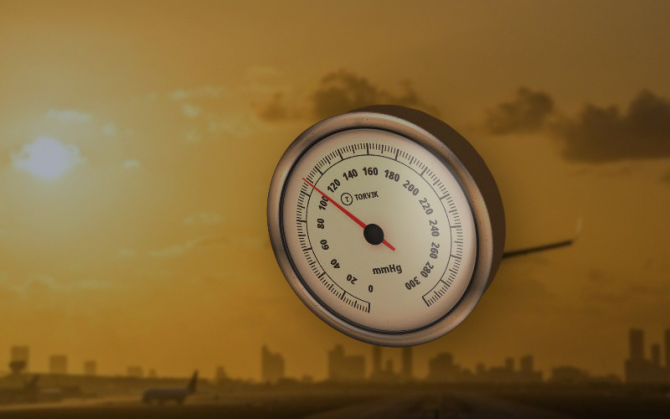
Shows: 110 mmHg
